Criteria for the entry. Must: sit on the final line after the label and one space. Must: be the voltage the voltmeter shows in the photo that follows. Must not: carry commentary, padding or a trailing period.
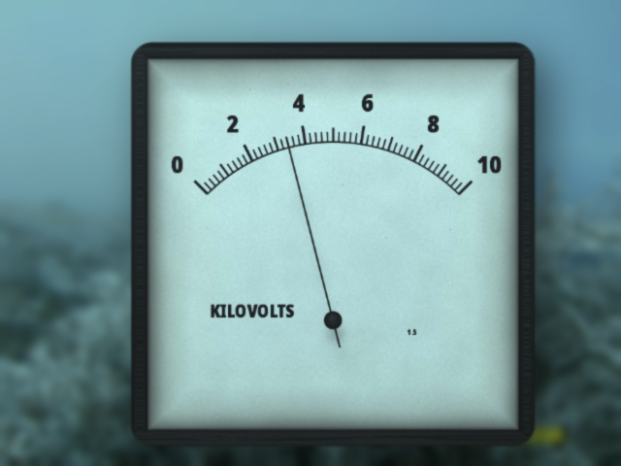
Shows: 3.4 kV
